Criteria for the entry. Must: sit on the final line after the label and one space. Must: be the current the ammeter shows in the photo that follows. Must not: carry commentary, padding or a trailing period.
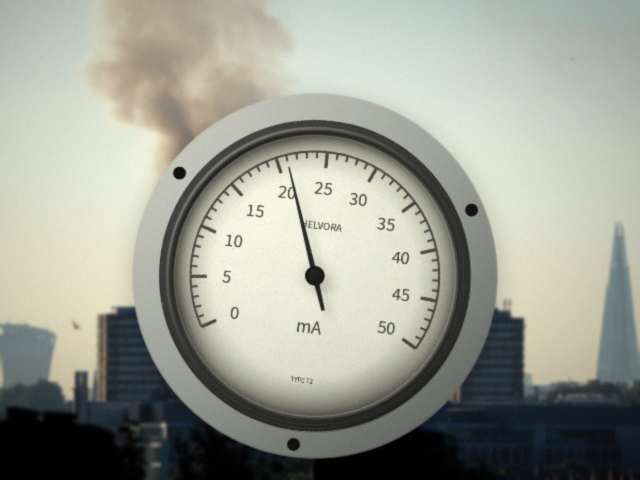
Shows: 21 mA
